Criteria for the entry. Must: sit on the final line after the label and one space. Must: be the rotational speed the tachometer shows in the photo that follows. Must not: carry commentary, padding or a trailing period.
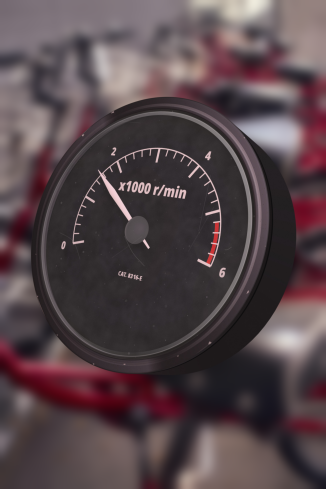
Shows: 1600 rpm
